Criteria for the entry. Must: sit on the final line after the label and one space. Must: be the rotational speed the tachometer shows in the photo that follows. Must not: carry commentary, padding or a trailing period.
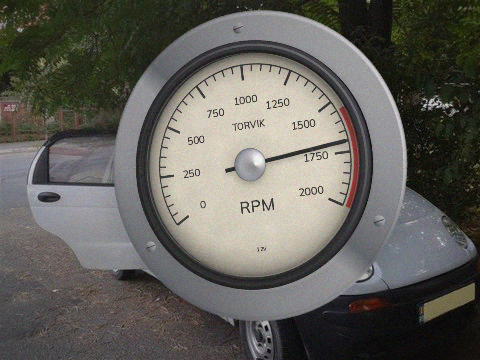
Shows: 1700 rpm
